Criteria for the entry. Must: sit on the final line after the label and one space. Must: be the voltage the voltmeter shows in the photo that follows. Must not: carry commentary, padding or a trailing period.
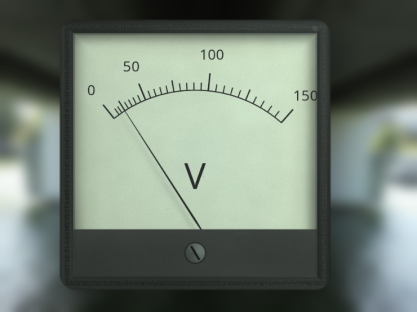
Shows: 25 V
